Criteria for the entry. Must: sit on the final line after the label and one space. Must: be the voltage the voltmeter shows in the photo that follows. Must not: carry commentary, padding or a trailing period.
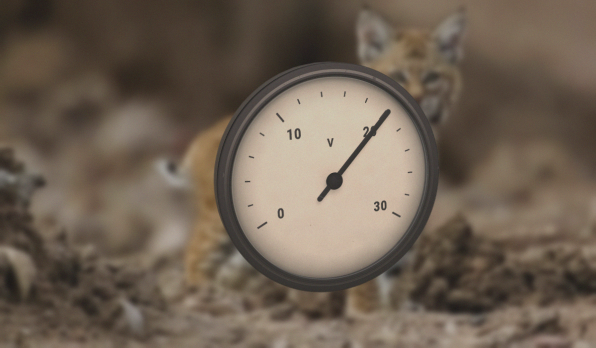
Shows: 20 V
